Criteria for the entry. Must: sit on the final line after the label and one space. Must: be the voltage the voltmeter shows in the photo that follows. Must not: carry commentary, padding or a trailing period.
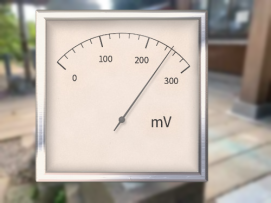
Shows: 250 mV
